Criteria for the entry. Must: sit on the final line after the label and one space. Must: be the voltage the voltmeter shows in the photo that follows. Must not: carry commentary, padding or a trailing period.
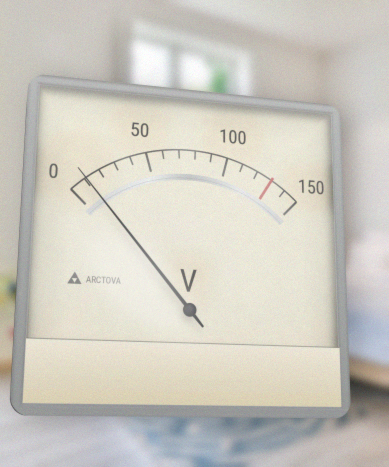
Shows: 10 V
